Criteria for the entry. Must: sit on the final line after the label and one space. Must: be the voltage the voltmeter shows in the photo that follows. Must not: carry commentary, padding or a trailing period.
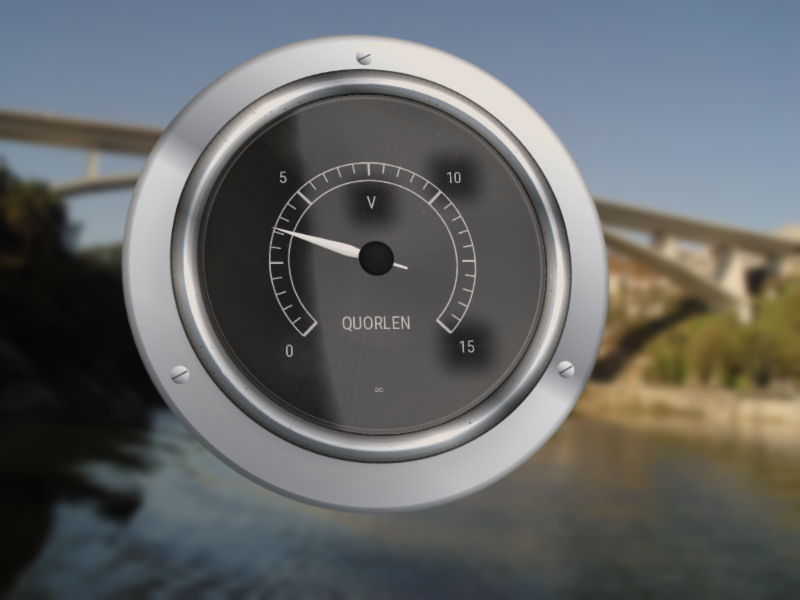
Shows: 3.5 V
